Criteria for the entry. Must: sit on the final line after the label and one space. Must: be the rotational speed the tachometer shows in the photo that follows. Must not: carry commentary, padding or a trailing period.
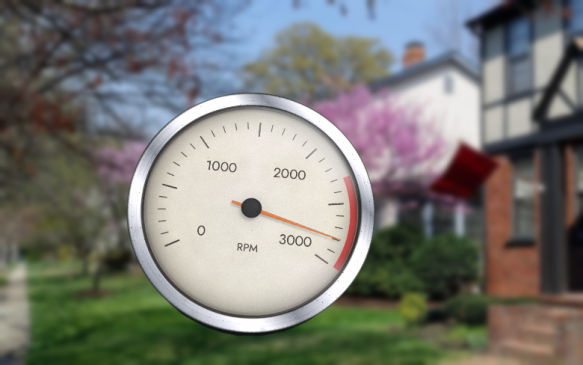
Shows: 2800 rpm
